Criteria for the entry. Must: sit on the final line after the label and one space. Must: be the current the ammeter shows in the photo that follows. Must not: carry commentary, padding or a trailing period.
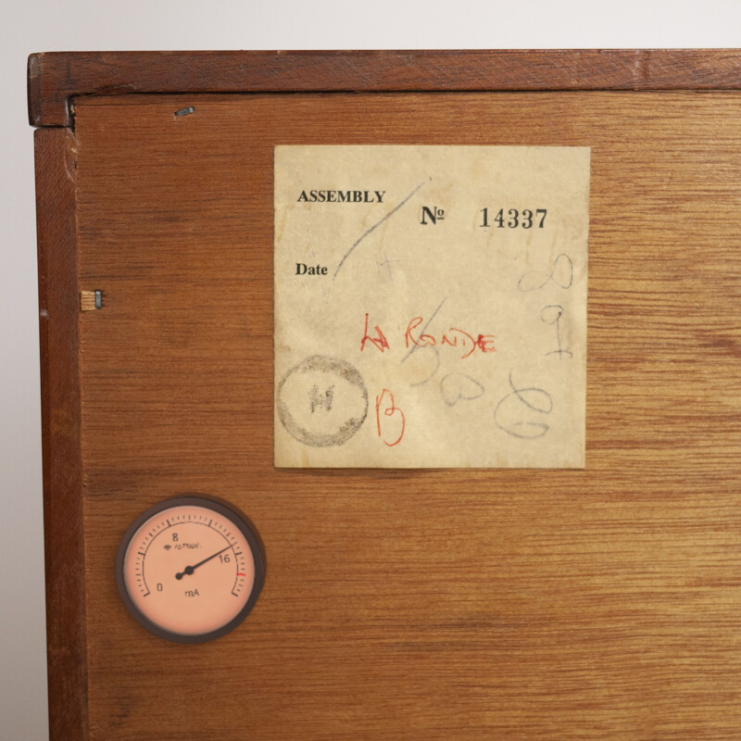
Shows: 15 mA
